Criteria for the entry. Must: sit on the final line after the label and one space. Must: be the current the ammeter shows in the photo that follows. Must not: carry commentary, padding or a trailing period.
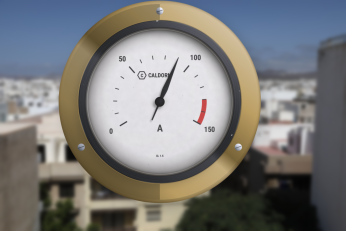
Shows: 90 A
